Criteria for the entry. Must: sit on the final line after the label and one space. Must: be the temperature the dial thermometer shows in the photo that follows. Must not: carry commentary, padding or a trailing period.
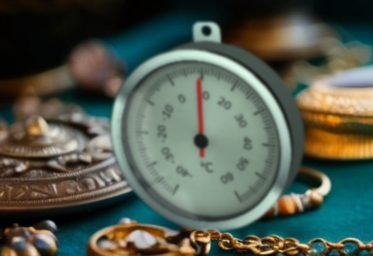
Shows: 10 °C
